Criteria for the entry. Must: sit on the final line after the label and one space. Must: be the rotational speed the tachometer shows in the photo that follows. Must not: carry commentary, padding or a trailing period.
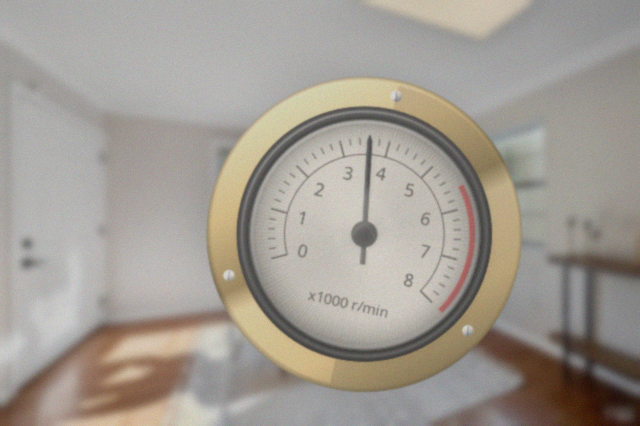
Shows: 3600 rpm
